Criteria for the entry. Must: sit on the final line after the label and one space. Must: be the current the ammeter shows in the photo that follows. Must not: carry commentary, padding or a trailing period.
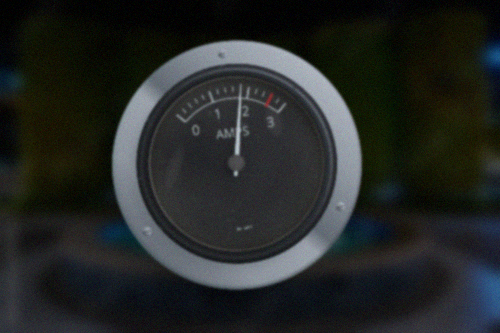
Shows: 1.8 A
